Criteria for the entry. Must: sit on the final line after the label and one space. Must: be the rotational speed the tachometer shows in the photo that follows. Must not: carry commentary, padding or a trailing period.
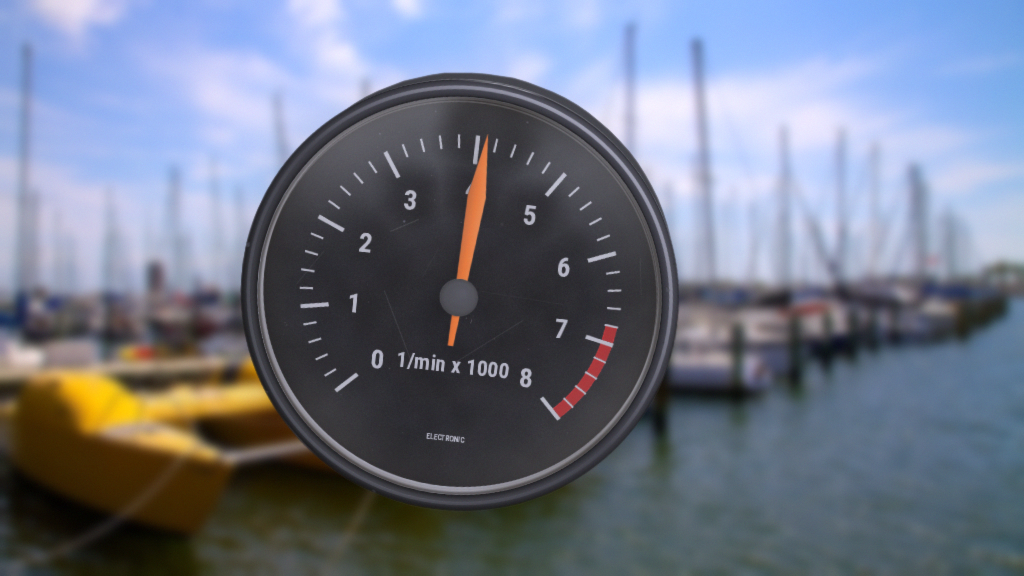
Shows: 4100 rpm
